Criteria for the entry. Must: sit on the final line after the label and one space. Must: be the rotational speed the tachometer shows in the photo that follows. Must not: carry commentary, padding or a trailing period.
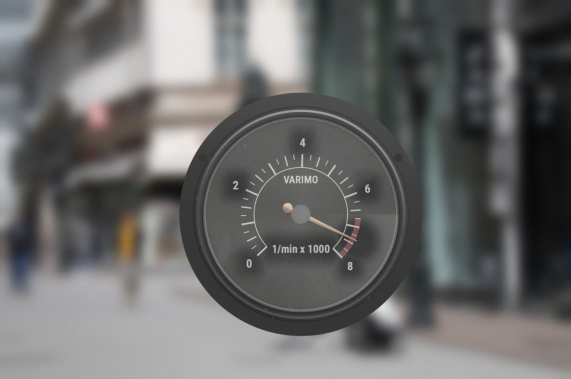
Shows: 7375 rpm
